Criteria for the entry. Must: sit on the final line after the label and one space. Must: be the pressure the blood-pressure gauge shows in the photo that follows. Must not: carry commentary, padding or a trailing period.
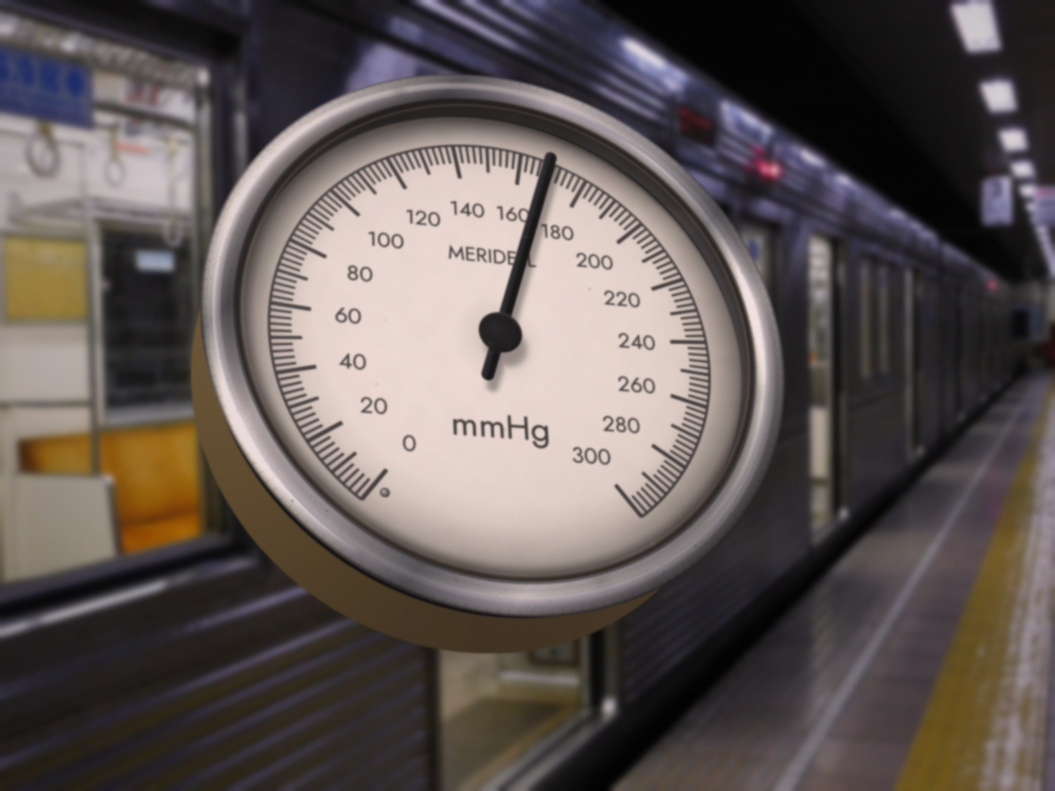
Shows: 168 mmHg
